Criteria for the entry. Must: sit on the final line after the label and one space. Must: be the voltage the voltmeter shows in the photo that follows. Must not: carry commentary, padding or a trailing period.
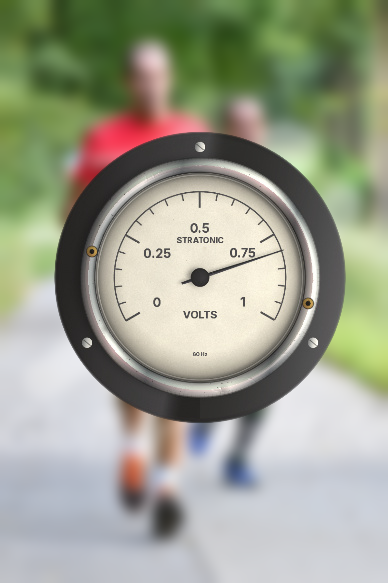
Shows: 0.8 V
